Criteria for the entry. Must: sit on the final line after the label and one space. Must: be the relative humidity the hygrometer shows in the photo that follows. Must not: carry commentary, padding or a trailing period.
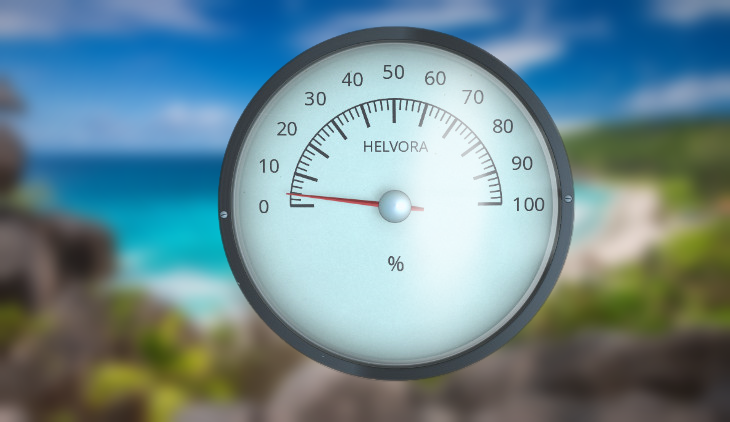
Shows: 4 %
